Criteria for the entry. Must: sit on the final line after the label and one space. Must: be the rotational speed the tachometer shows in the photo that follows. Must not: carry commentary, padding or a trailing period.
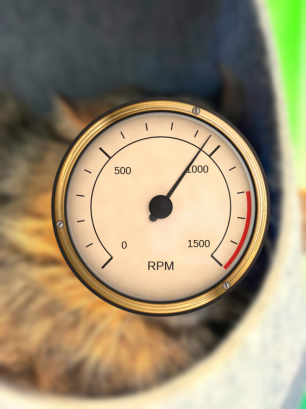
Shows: 950 rpm
